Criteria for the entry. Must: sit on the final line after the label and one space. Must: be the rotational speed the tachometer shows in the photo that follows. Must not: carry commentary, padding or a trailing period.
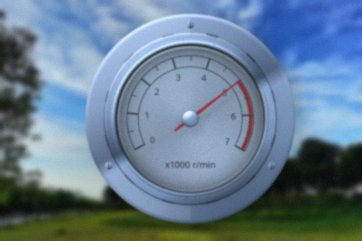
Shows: 5000 rpm
